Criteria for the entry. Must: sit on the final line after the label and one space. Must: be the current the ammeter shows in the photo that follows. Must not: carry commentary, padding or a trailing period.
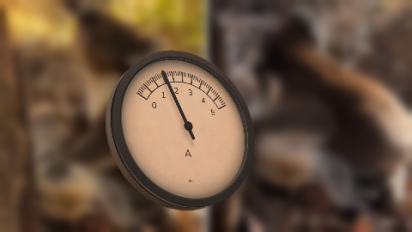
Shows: 1.5 A
